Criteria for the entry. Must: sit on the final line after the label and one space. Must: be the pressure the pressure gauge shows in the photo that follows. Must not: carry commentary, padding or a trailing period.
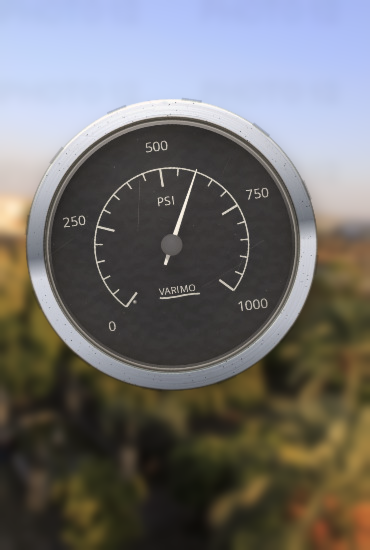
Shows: 600 psi
